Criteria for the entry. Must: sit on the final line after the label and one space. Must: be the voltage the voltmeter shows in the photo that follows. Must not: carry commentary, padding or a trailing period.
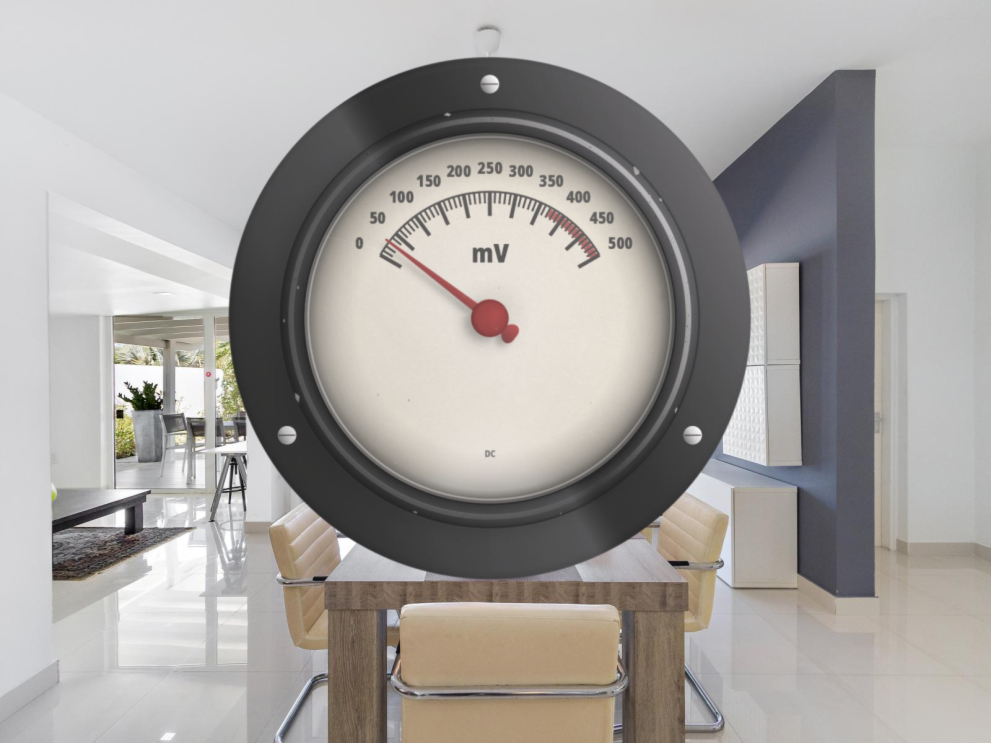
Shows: 30 mV
